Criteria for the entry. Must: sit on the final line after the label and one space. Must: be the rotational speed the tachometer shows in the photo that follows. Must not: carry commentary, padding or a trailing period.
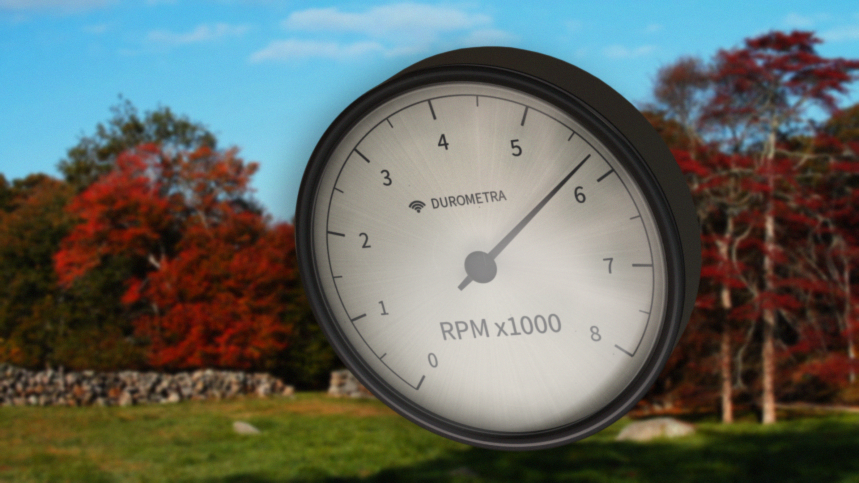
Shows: 5750 rpm
